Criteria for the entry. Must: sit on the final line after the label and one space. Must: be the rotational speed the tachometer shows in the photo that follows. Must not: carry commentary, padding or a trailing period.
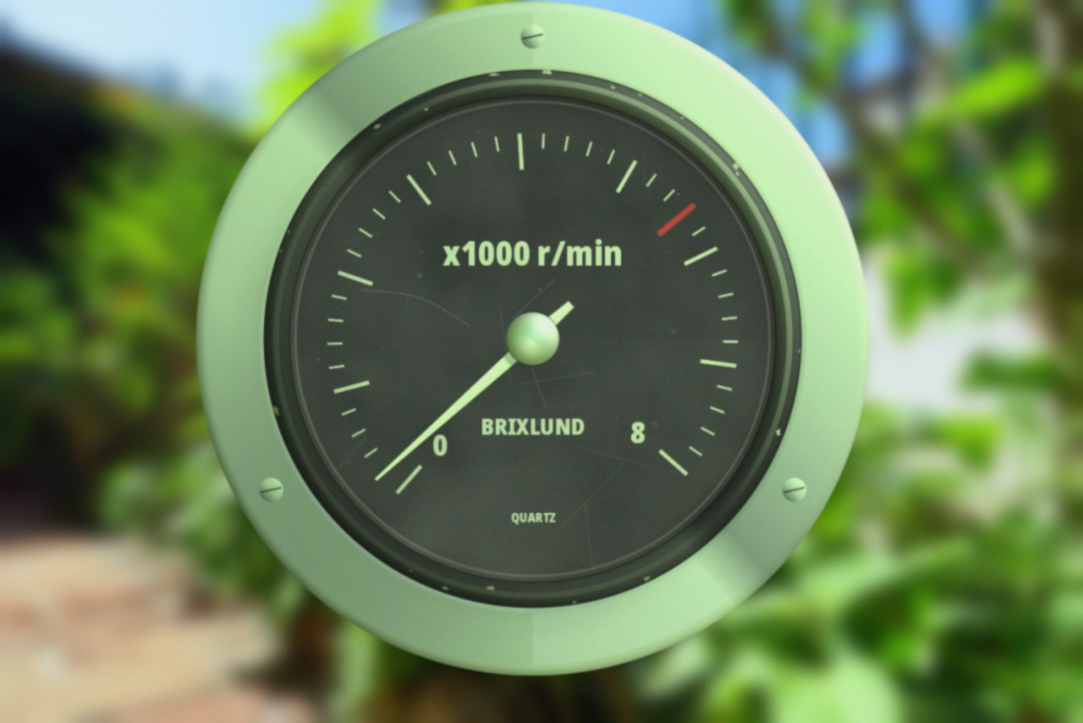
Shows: 200 rpm
